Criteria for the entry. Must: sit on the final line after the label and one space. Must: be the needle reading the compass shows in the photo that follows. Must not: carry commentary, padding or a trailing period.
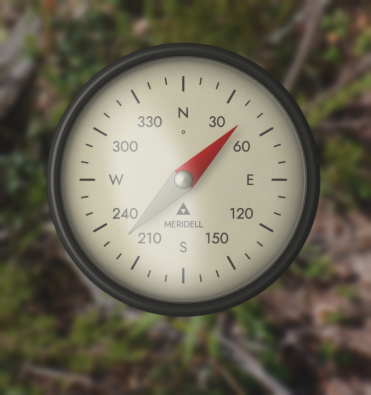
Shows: 45 °
